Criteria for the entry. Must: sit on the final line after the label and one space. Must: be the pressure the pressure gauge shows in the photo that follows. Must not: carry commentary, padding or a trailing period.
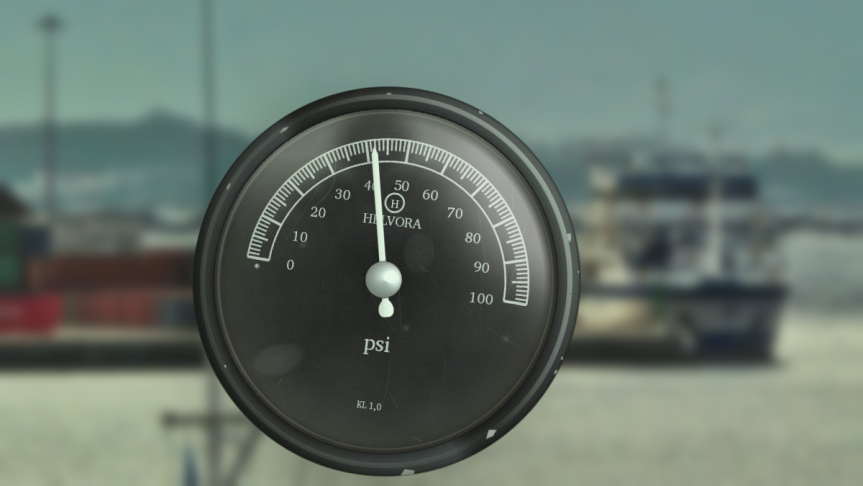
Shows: 42 psi
